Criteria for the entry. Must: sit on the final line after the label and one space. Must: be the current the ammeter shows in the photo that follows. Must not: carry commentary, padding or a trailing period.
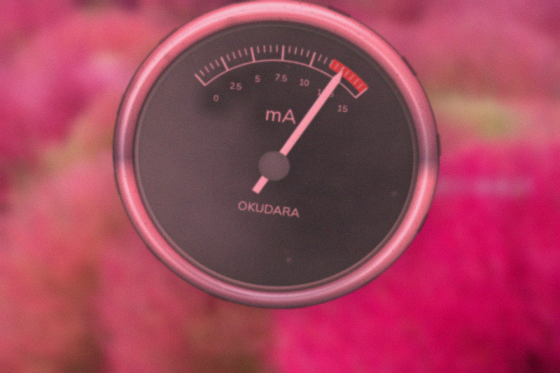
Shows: 12.5 mA
